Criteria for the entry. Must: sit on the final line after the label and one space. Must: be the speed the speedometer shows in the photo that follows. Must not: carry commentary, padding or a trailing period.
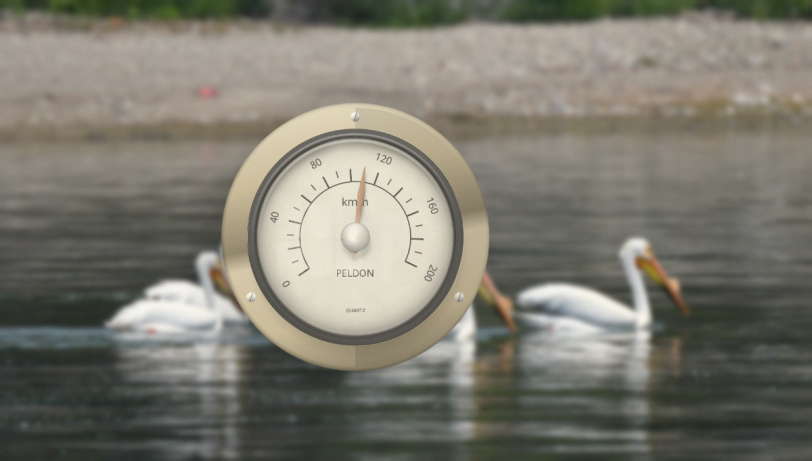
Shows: 110 km/h
